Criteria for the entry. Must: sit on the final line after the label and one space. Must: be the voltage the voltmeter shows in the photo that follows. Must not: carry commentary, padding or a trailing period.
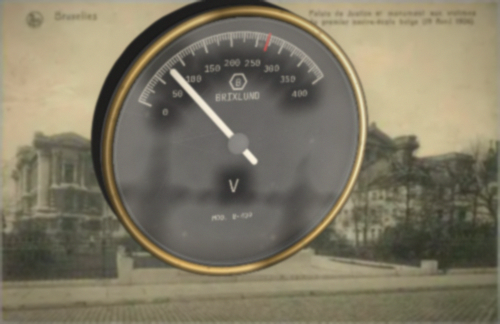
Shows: 75 V
